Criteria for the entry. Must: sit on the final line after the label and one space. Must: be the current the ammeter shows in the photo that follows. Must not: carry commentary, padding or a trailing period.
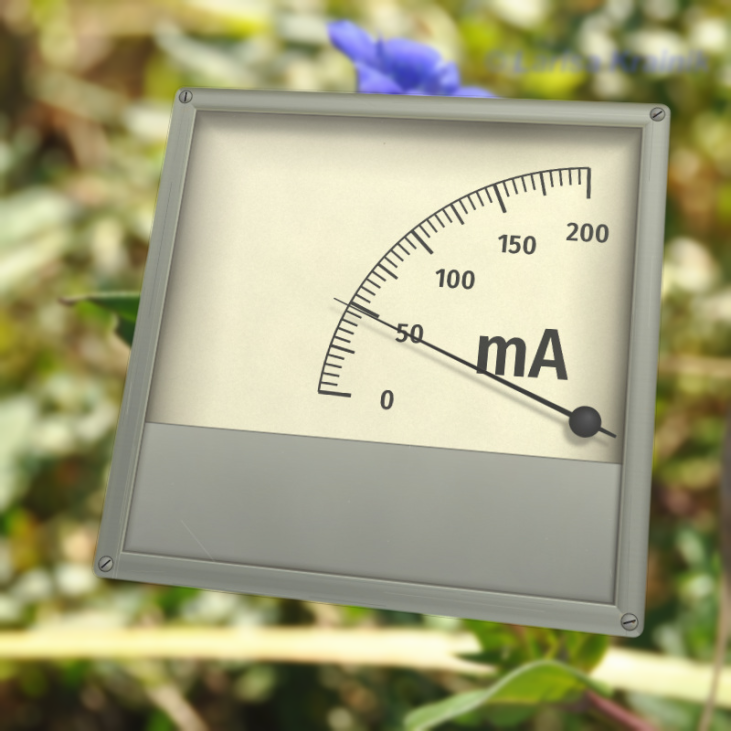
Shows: 47.5 mA
